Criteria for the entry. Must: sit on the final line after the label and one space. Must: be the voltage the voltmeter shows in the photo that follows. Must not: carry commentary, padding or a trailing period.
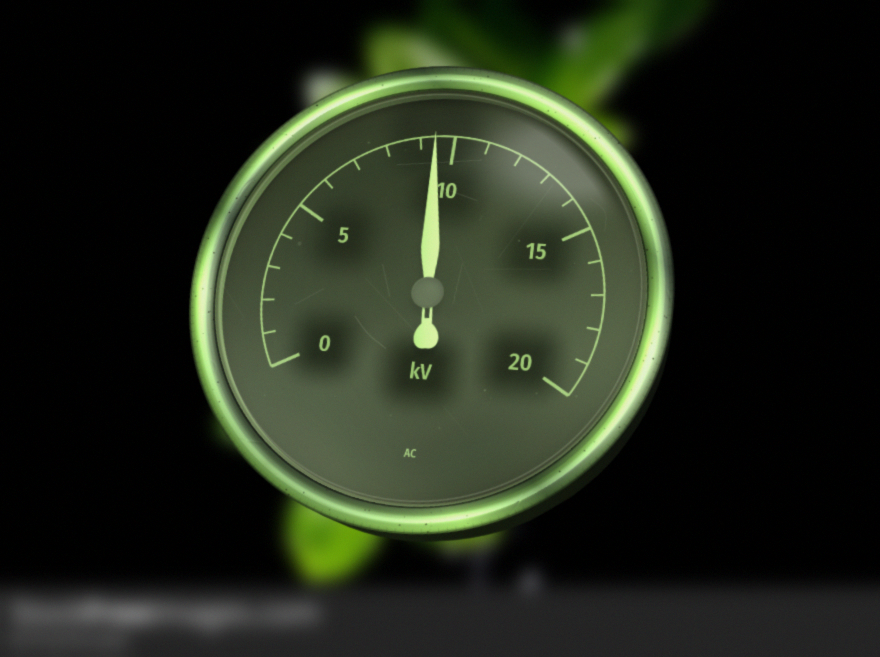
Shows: 9.5 kV
